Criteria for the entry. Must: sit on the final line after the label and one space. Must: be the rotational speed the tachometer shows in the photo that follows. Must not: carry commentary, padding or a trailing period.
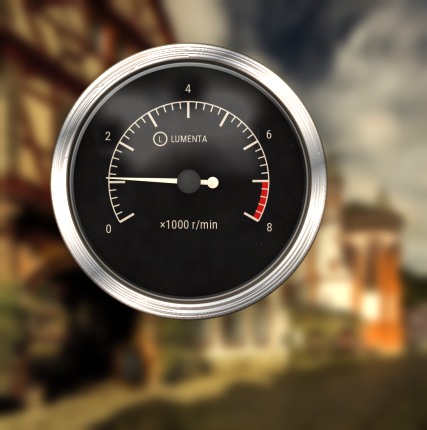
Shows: 1100 rpm
